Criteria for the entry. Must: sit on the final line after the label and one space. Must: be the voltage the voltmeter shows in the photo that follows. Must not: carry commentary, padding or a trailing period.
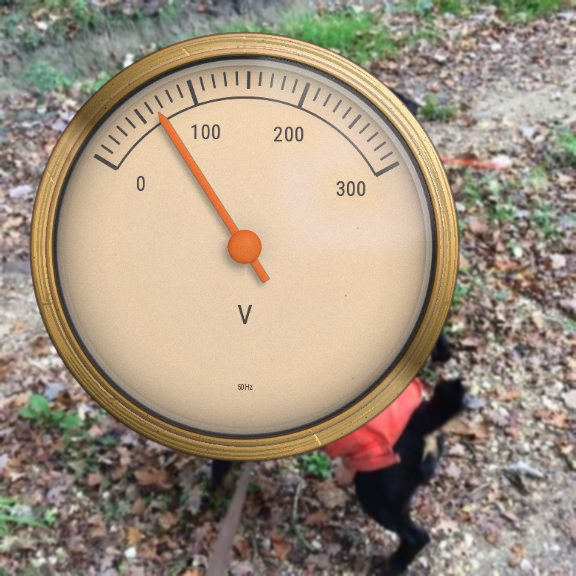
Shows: 65 V
